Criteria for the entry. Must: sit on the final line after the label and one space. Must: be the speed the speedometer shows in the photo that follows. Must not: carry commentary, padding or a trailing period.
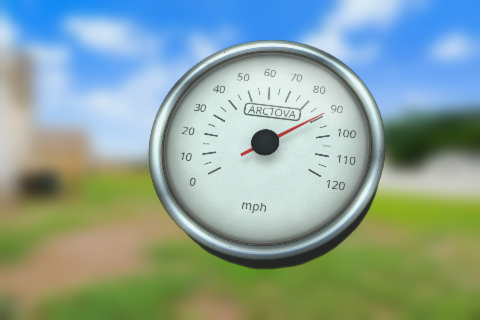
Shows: 90 mph
